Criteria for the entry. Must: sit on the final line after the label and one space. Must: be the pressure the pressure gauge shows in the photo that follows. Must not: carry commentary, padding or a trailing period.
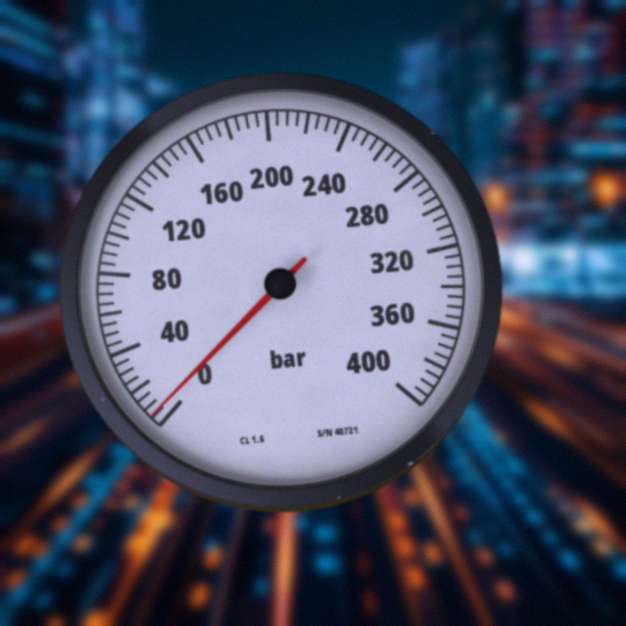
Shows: 5 bar
